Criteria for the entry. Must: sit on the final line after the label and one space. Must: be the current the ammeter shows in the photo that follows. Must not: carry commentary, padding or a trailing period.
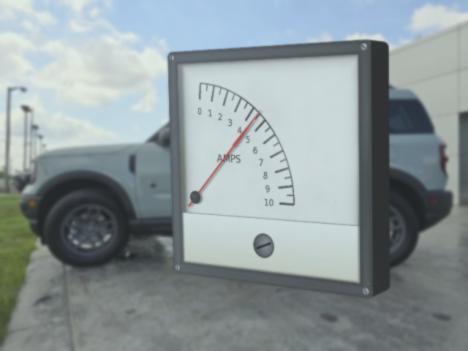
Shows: 4.5 A
